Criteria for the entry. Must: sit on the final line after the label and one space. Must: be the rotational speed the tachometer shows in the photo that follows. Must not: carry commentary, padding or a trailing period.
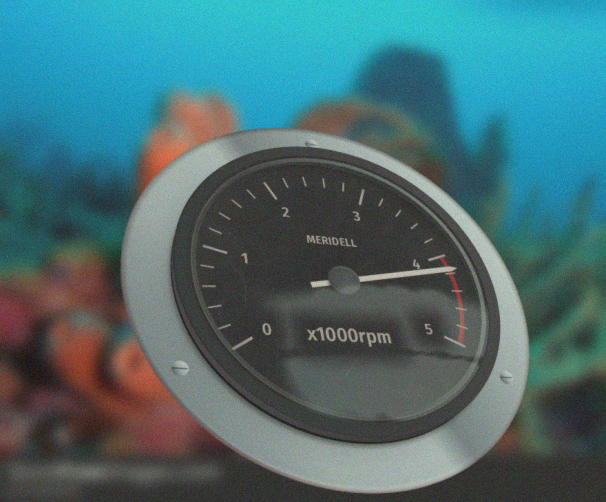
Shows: 4200 rpm
